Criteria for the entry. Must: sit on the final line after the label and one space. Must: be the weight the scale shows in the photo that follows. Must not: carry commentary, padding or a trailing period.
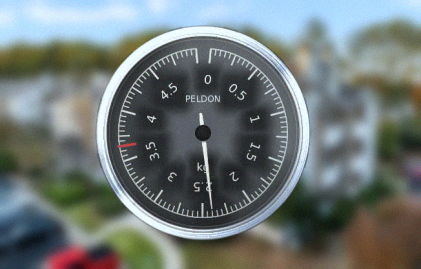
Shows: 2.4 kg
